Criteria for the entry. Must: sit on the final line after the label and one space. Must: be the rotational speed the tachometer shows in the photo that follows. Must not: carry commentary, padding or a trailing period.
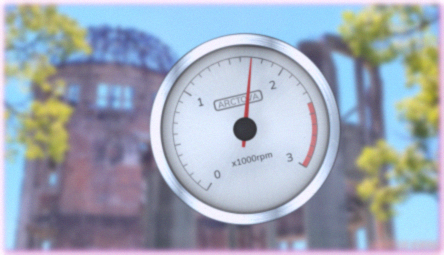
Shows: 1700 rpm
